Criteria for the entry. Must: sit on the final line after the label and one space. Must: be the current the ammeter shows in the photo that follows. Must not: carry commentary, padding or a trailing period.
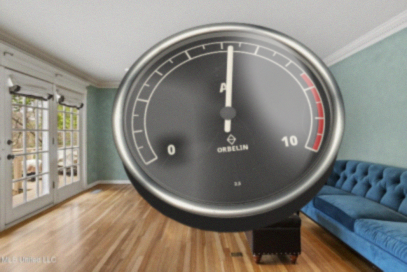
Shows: 5.25 A
